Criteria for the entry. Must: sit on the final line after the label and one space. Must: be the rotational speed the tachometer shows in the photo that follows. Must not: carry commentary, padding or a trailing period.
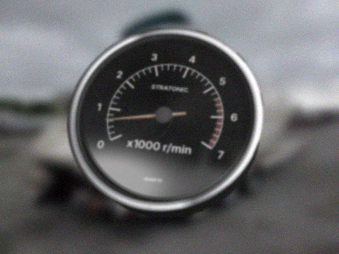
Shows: 600 rpm
